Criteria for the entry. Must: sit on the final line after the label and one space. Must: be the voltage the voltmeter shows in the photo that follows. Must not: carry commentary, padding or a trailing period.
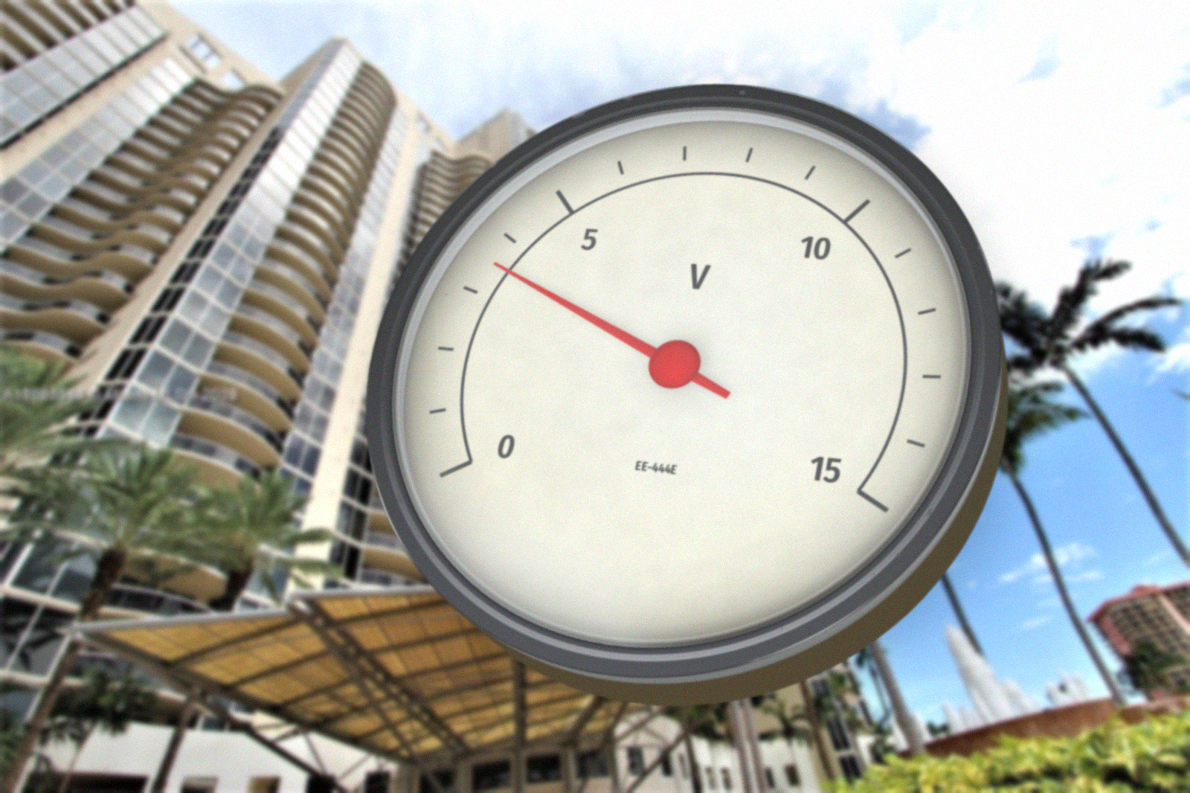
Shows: 3.5 V
